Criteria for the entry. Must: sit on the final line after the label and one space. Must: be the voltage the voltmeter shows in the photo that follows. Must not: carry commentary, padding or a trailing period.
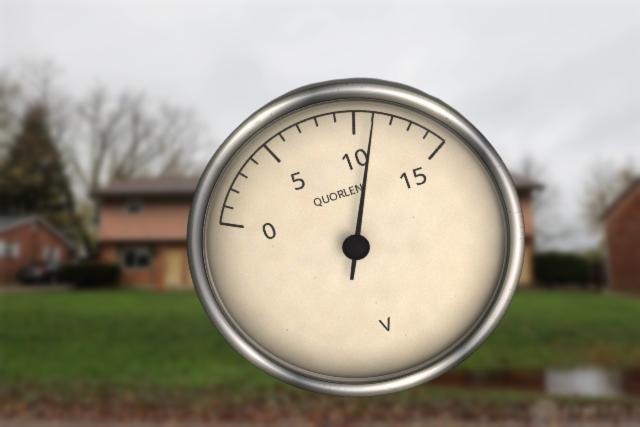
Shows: 11 V
